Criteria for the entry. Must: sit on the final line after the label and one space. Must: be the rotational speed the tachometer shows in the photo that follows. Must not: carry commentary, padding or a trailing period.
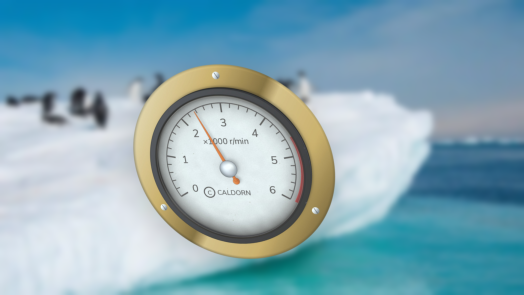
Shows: 2400 rpm
